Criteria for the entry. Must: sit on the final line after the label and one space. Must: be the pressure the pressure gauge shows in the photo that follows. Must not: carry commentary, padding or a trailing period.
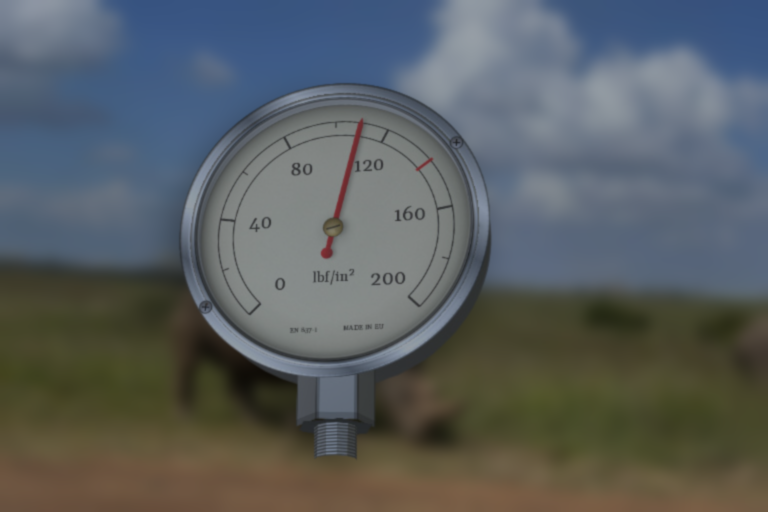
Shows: 110 psi
